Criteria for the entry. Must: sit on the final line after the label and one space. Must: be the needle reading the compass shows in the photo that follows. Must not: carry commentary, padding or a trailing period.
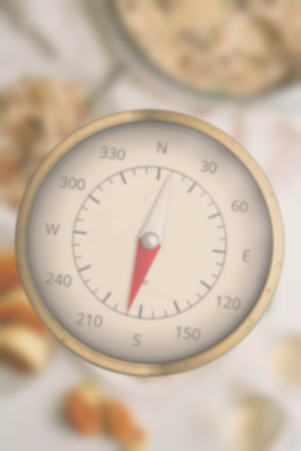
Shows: 190 °
